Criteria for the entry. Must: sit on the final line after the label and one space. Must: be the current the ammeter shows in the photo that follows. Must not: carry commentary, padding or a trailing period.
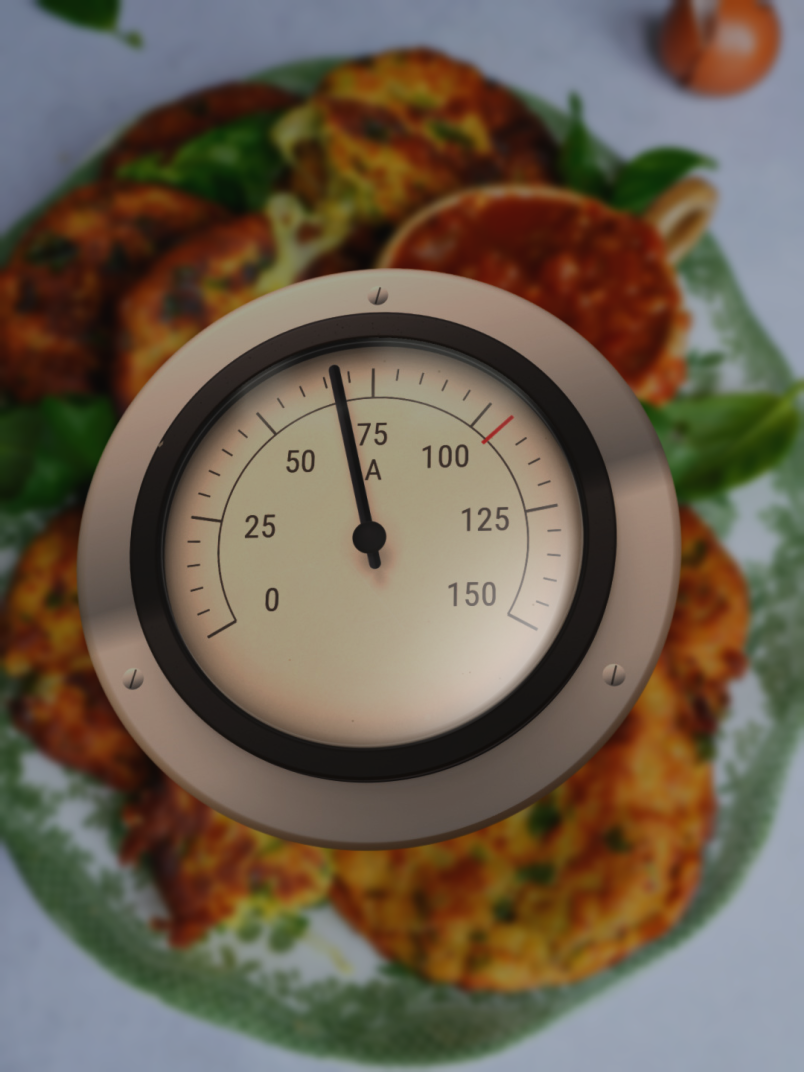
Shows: 67.5 A
